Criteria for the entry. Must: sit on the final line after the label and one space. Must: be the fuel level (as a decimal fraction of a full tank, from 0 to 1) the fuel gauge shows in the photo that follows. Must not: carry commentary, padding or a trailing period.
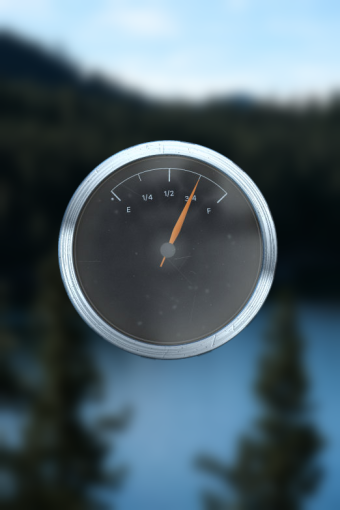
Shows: 0.75
